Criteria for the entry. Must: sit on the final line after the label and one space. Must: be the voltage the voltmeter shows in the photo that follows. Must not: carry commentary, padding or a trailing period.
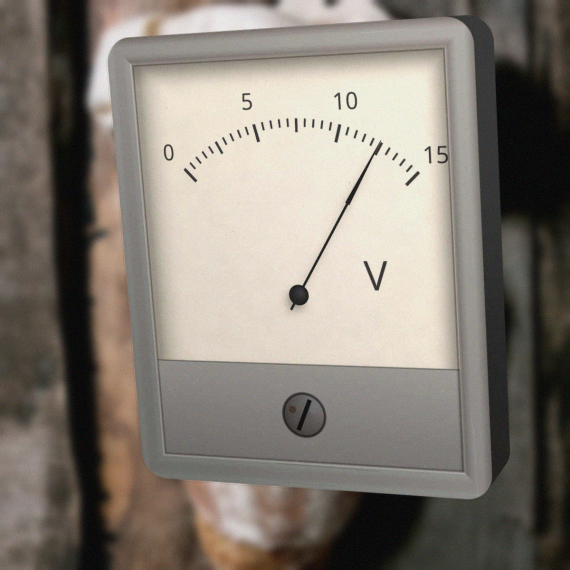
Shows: 12.5 V
